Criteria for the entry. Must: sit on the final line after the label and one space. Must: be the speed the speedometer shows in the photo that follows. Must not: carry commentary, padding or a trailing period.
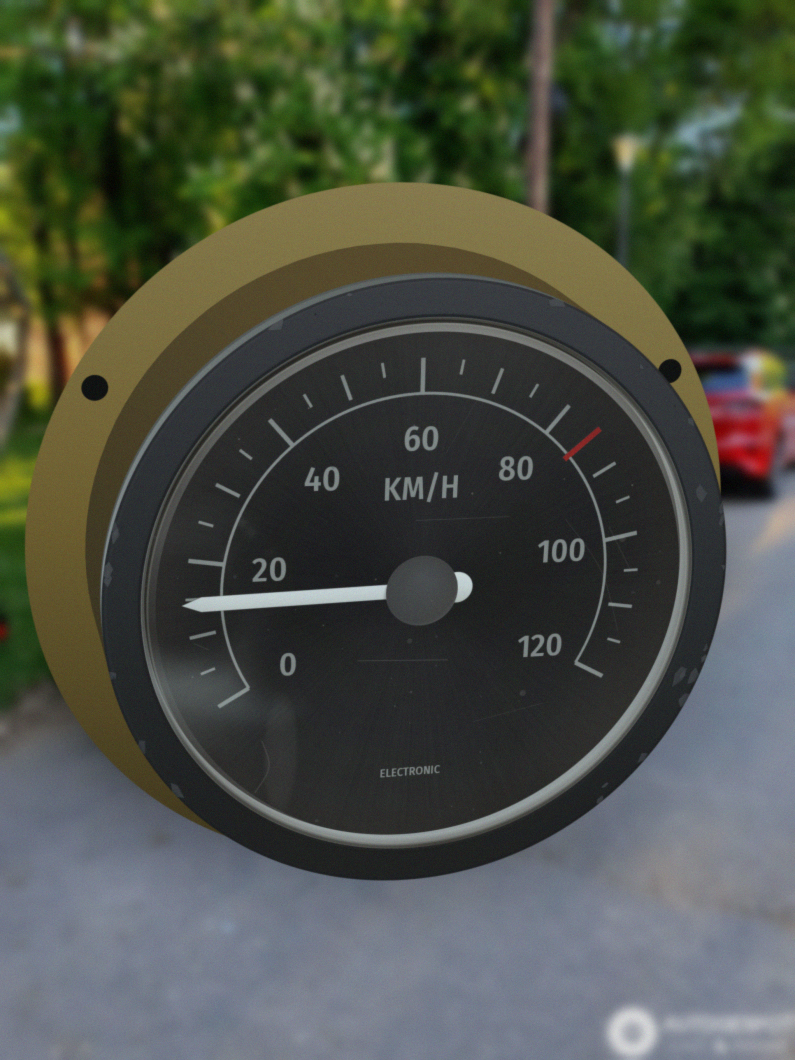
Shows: 15 km/h
